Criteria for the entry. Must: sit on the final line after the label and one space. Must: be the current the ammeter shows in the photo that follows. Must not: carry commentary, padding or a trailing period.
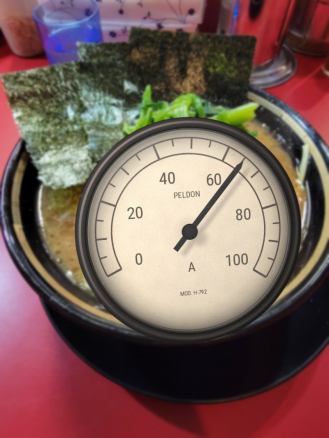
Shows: 65 A
